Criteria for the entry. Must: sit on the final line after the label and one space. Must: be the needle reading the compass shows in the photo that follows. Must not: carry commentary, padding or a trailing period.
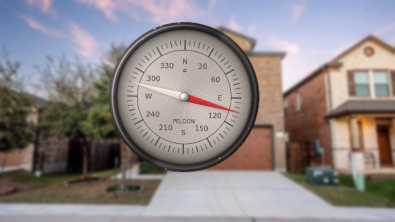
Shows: 105 °
